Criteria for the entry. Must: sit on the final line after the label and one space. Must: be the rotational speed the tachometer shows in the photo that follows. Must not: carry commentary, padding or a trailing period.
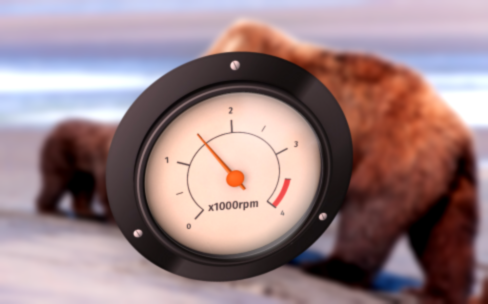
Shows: 1500 rpm
